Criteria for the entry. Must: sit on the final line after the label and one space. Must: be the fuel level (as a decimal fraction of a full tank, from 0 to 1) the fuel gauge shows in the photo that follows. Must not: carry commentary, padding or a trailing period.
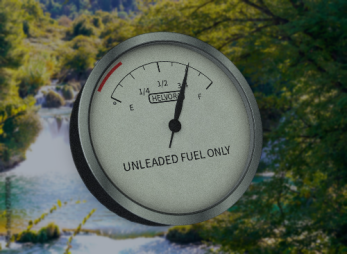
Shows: 0.75
